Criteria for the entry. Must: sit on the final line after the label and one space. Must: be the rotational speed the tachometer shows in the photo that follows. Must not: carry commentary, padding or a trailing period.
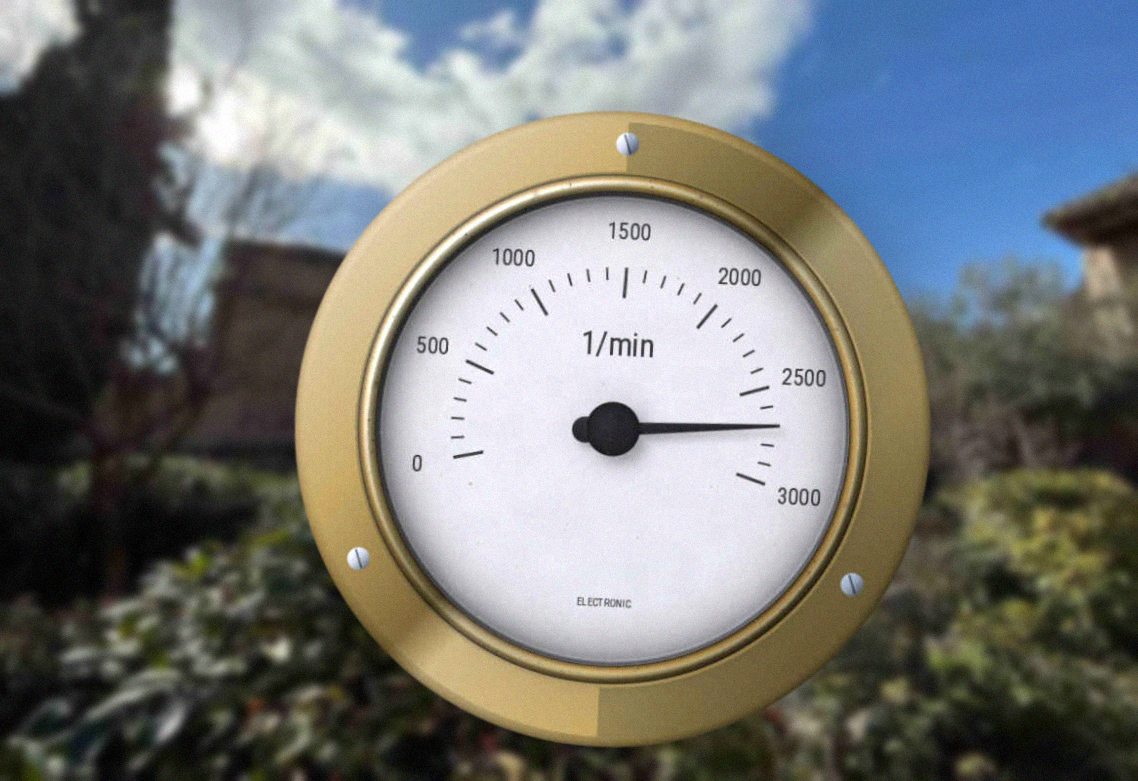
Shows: 2700 rpm
